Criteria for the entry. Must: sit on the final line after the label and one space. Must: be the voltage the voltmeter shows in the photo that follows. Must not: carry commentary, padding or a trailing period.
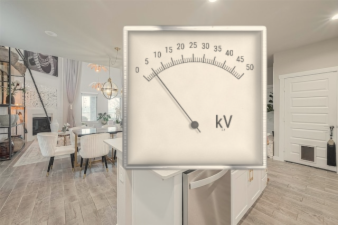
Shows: 5 kV
